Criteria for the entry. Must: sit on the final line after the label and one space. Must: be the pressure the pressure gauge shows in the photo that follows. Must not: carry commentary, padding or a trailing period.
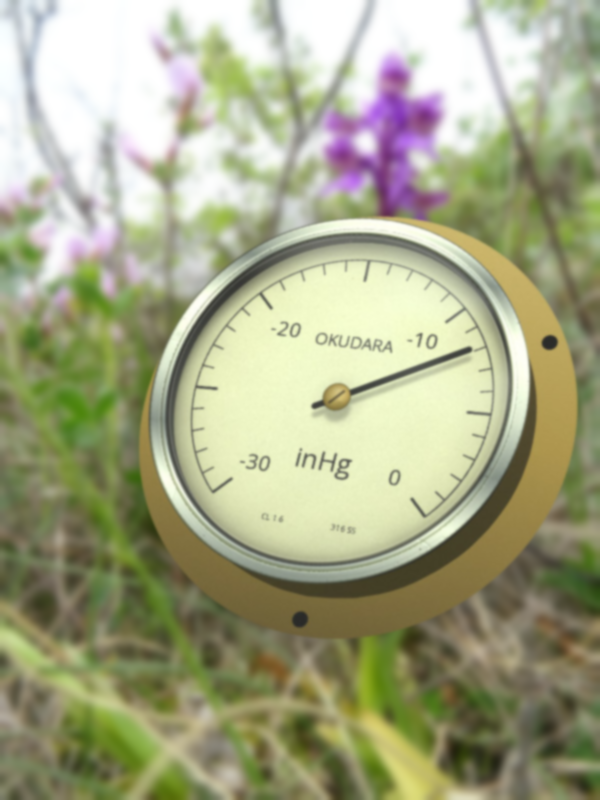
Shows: -8 inHg
